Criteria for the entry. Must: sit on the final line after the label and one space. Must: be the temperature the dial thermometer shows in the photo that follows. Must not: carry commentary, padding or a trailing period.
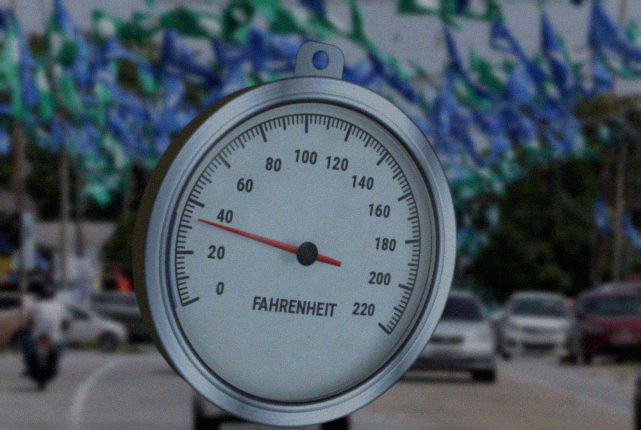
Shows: 34 °F
